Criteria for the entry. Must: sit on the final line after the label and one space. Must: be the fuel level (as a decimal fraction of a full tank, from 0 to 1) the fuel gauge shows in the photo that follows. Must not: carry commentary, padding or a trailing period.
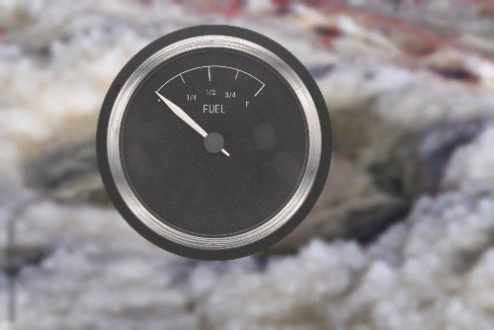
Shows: 0
